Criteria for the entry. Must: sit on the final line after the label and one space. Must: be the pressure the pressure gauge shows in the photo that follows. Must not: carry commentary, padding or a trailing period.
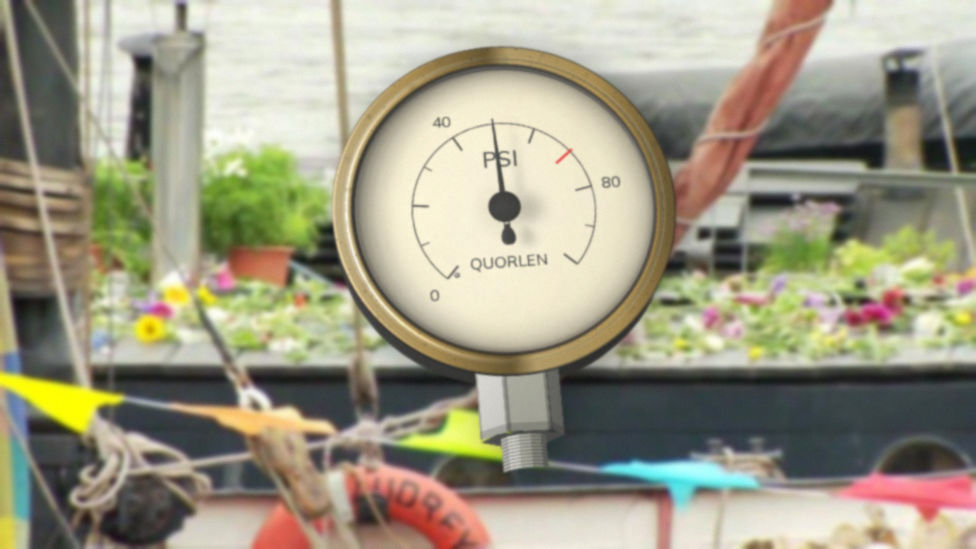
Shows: 50 psi
